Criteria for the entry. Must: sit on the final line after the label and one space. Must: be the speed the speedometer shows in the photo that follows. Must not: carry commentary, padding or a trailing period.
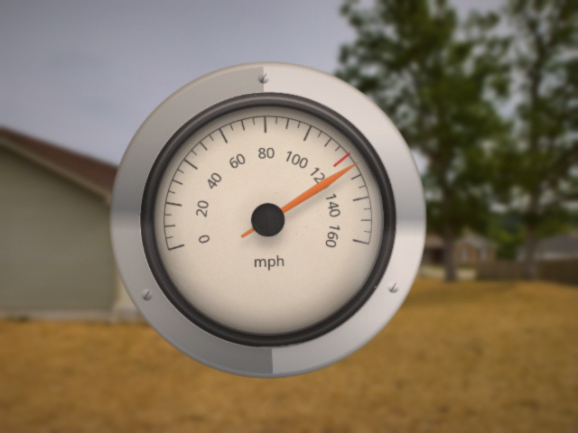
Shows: 125 mph
